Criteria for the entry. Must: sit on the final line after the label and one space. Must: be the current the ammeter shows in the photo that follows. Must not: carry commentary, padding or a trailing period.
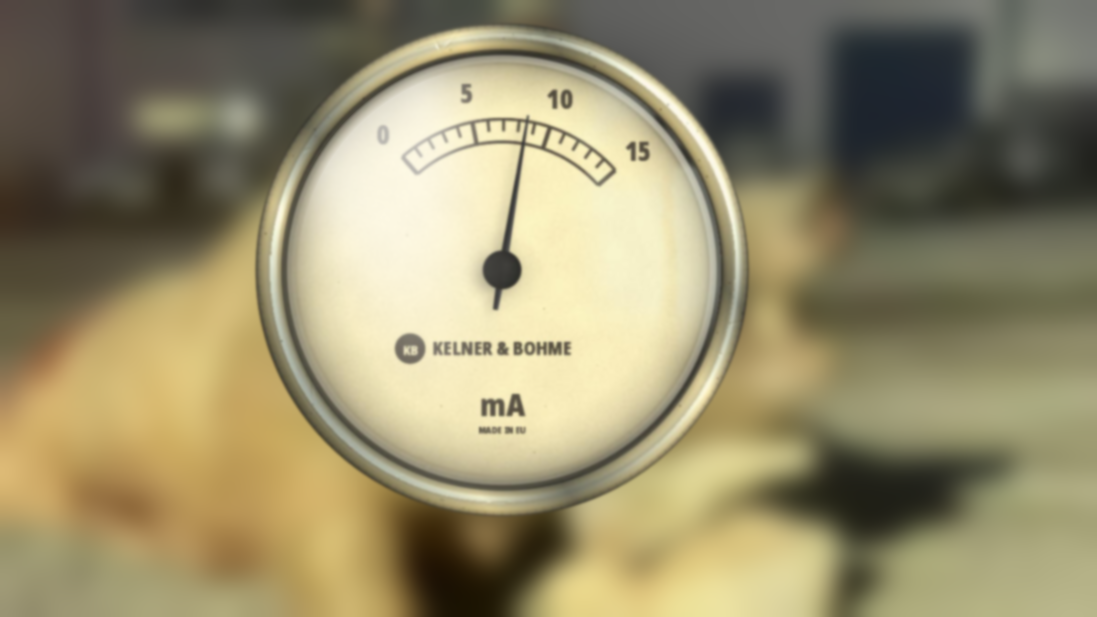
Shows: 8.5 mA
